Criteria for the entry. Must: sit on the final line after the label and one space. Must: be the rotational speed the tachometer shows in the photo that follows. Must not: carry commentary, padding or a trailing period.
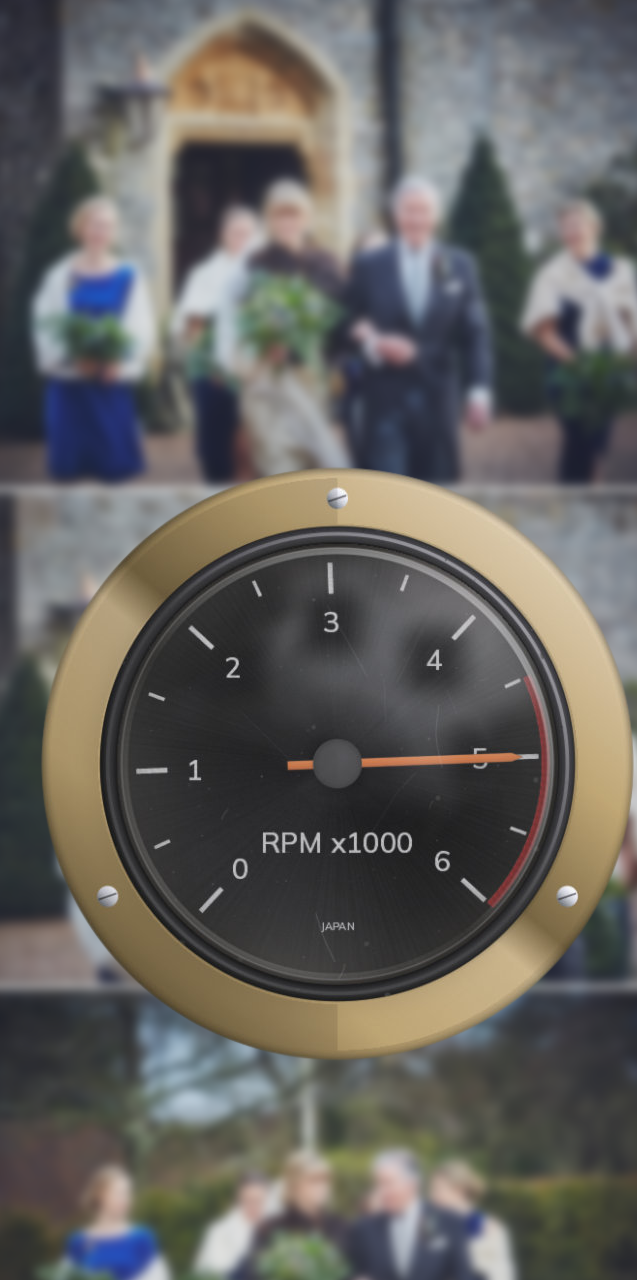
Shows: 5000 rpm
